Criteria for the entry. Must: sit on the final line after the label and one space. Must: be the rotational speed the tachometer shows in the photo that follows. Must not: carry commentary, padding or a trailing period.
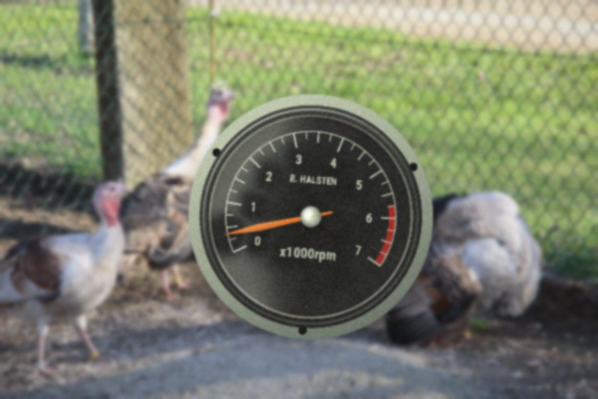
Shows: 375 rpm
